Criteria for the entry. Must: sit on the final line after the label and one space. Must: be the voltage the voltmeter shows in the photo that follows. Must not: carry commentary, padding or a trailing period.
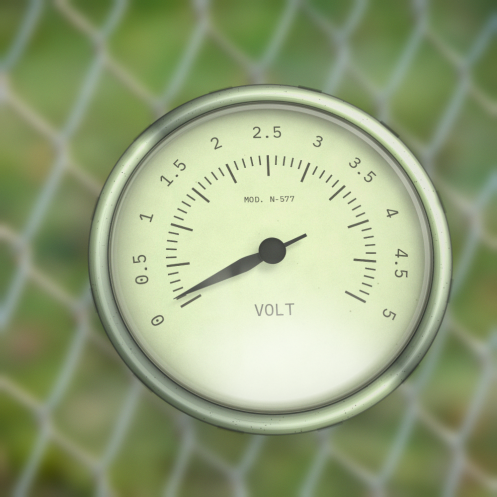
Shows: 0.1 V
